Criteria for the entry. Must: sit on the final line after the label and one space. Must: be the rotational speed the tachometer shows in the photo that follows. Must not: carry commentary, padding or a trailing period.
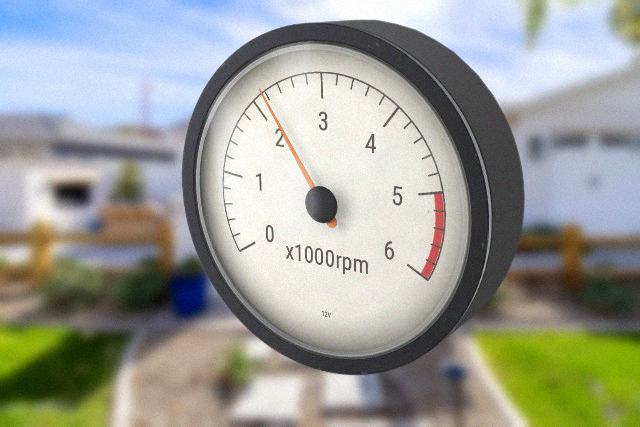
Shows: 2200 rpm
